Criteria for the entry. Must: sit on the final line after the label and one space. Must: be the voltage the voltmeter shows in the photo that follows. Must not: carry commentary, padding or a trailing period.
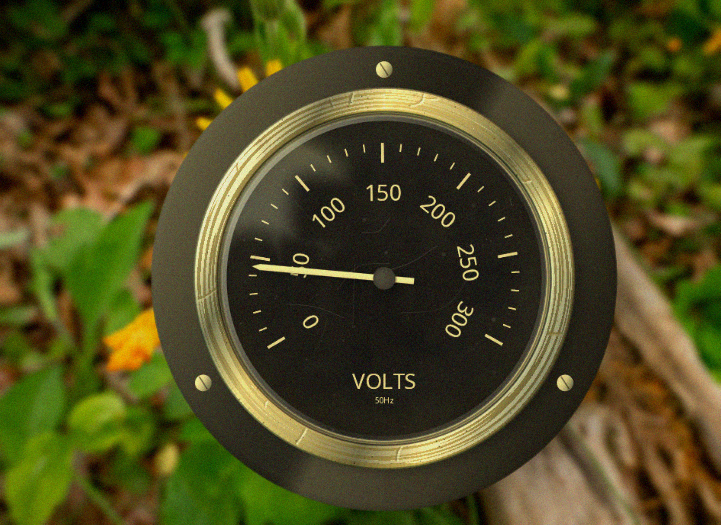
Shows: 45 V
